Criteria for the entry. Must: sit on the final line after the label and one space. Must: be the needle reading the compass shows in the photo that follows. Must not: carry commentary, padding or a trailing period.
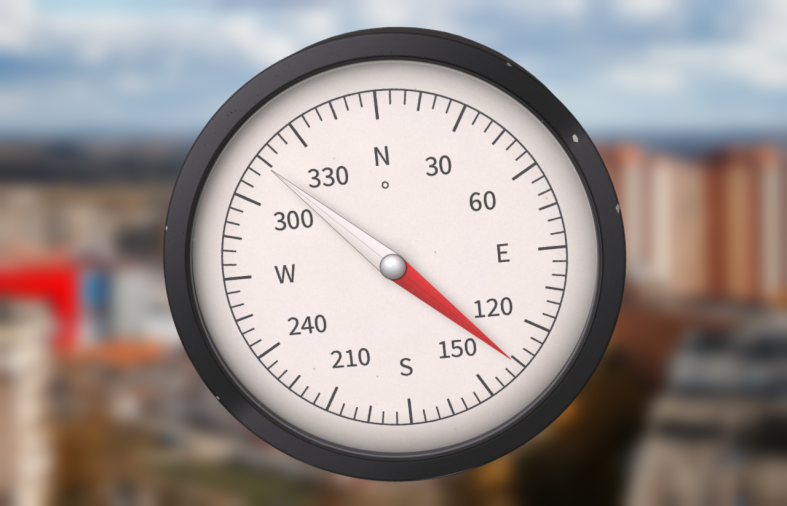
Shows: 135 °
